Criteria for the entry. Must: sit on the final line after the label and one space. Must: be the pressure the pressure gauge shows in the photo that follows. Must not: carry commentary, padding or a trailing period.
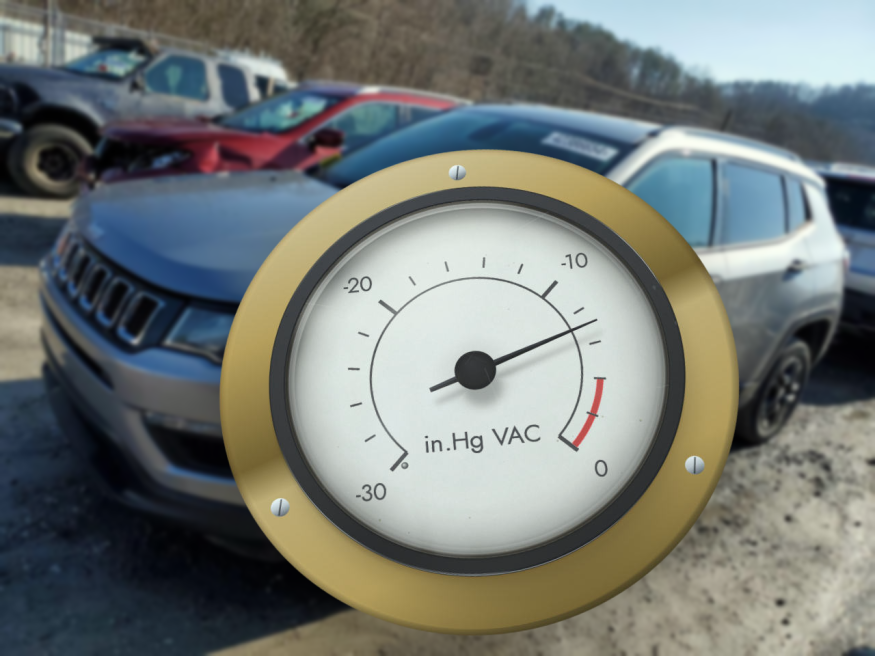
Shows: -7 inHg
